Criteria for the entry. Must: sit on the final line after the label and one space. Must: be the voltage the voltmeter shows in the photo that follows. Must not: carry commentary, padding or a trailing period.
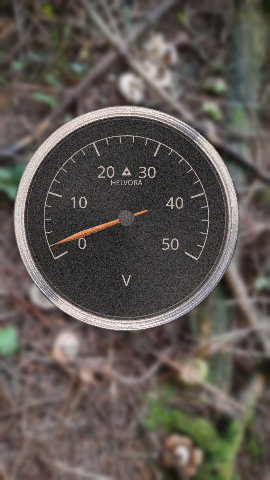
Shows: 2 V
